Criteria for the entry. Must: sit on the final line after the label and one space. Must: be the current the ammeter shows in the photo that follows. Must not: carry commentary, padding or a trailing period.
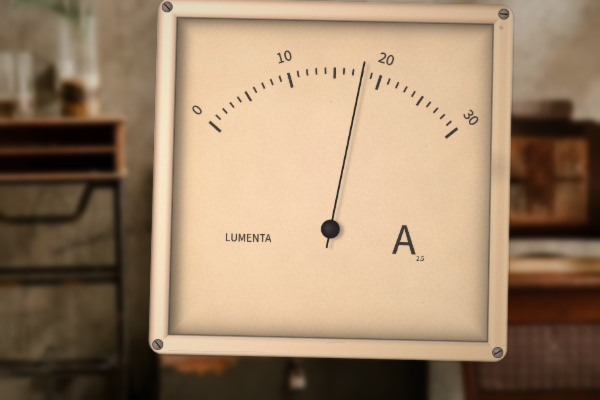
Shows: 18 A
